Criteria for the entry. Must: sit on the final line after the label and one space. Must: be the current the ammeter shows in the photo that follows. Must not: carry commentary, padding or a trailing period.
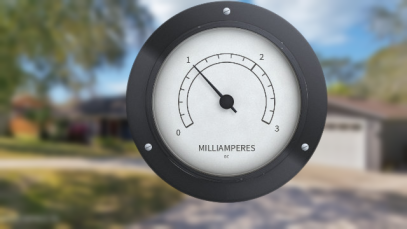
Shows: 1 mA
